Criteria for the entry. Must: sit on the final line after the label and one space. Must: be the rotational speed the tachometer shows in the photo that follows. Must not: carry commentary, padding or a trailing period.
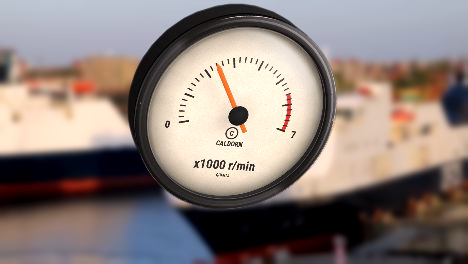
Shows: 2400 rpm
